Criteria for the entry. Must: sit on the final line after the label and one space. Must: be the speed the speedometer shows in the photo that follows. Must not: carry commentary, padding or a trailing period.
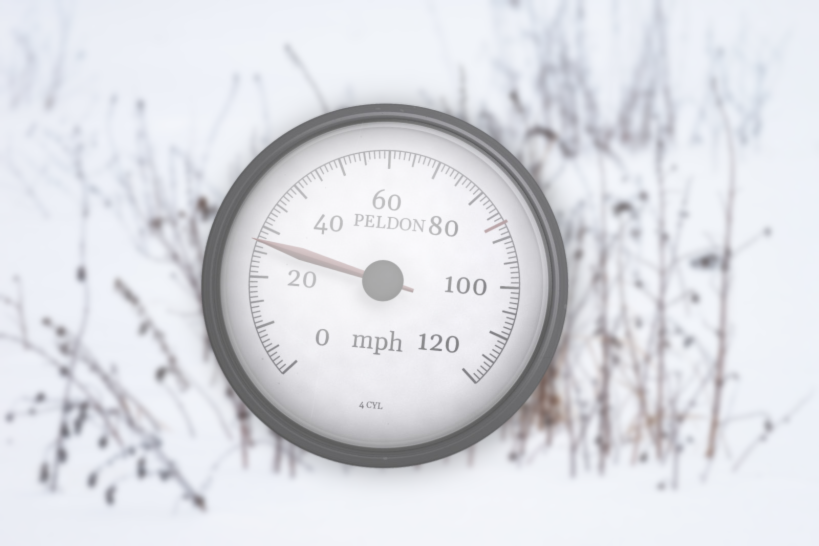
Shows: 27 mph
